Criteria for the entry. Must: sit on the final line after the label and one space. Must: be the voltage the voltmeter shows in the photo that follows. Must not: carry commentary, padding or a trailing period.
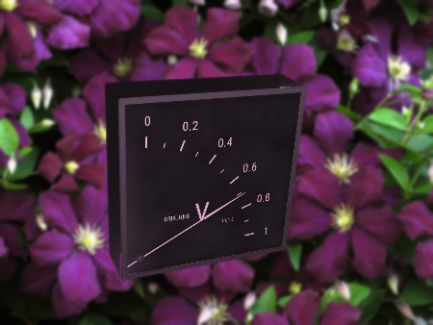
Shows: 0.7 V
